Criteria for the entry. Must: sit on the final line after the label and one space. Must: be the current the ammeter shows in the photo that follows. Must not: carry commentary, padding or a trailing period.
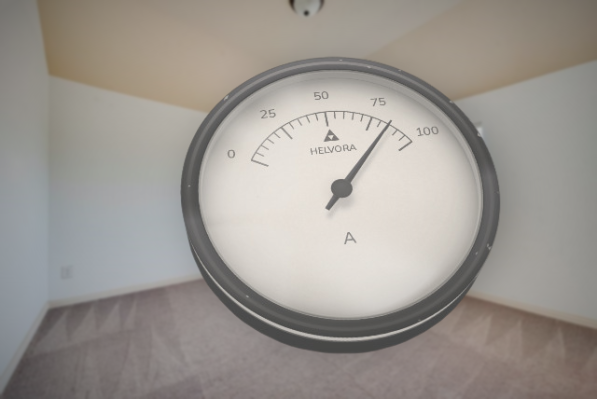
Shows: 85 A
